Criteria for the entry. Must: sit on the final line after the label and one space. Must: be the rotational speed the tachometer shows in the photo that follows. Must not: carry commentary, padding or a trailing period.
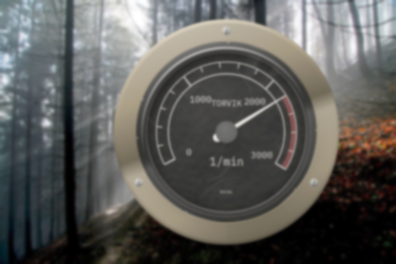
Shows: 2200 rpm
